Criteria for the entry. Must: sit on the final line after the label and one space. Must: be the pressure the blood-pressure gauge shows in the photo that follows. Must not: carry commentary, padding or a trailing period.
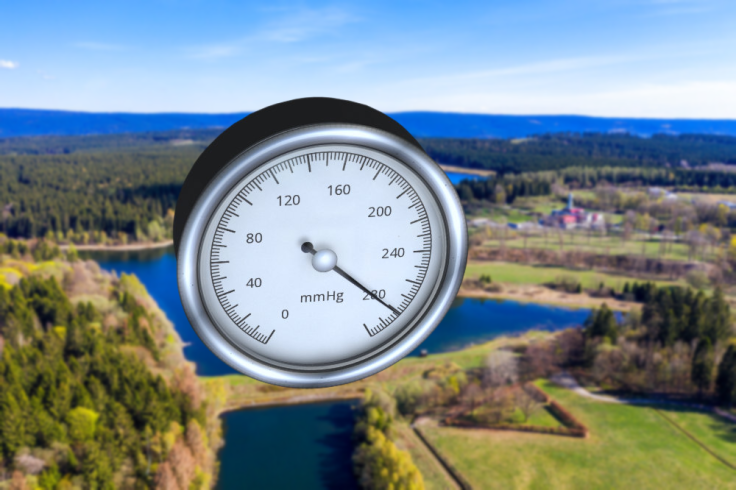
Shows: 280 mmHg
